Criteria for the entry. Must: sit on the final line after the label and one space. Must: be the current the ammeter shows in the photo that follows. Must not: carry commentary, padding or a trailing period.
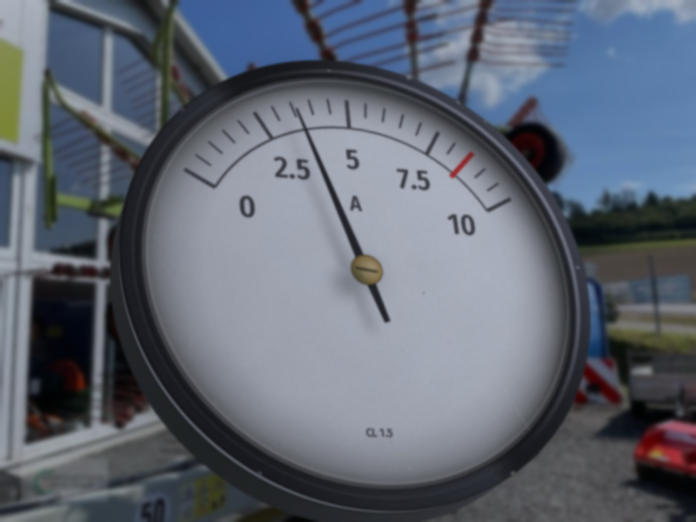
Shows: 3.5 A
